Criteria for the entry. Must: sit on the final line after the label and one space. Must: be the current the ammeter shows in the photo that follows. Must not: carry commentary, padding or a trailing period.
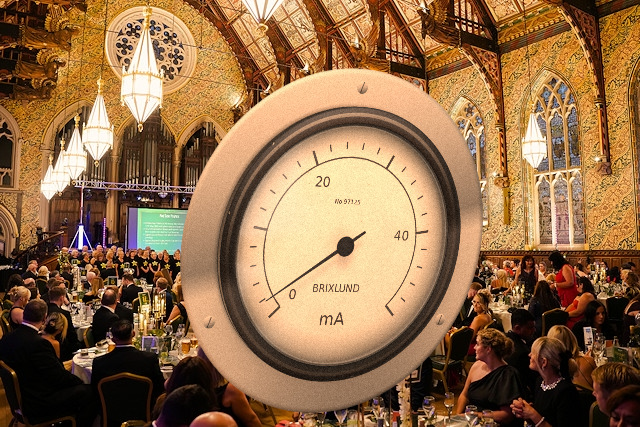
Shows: 2 mA
